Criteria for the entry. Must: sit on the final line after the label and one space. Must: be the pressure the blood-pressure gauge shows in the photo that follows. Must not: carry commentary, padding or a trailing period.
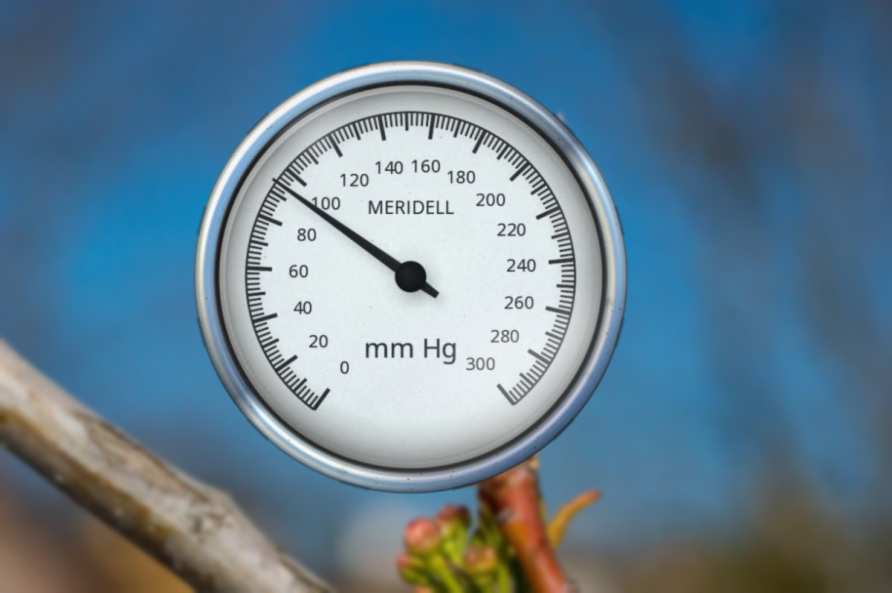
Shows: 94 mmHg
